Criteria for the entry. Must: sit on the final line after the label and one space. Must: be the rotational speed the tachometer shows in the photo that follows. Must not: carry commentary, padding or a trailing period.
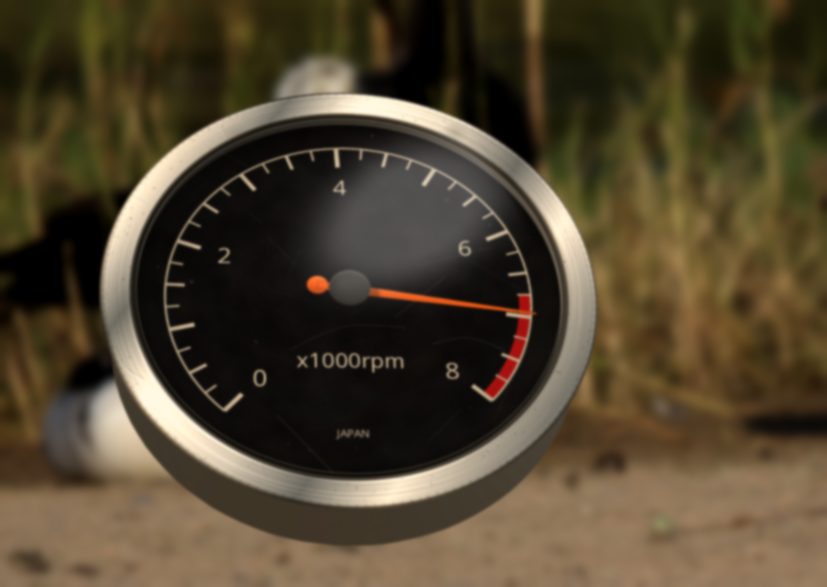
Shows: 7000 rpm
